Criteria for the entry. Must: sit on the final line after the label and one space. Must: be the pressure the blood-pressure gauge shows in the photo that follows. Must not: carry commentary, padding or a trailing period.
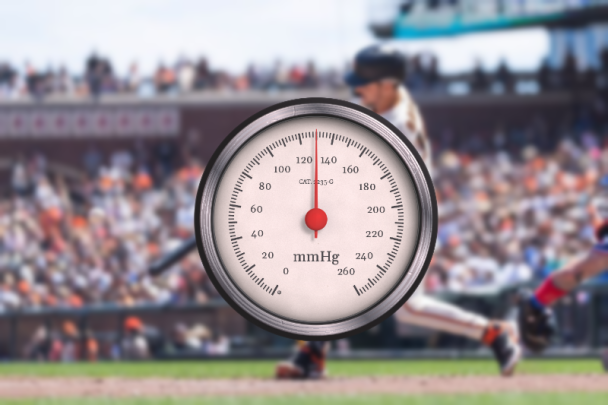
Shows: 130 mmHg
